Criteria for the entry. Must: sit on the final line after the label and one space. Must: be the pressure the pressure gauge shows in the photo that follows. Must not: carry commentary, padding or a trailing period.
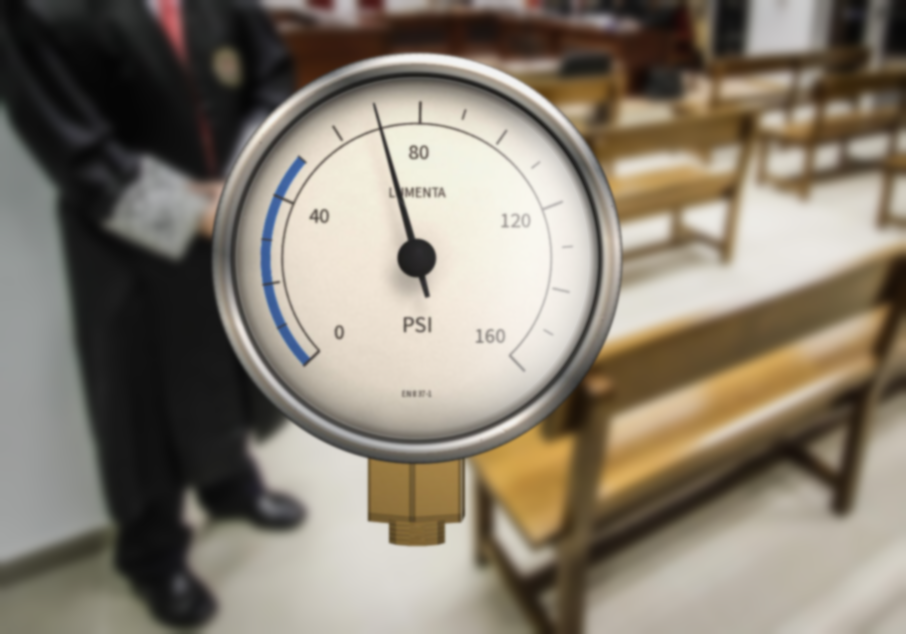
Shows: 70 psi
